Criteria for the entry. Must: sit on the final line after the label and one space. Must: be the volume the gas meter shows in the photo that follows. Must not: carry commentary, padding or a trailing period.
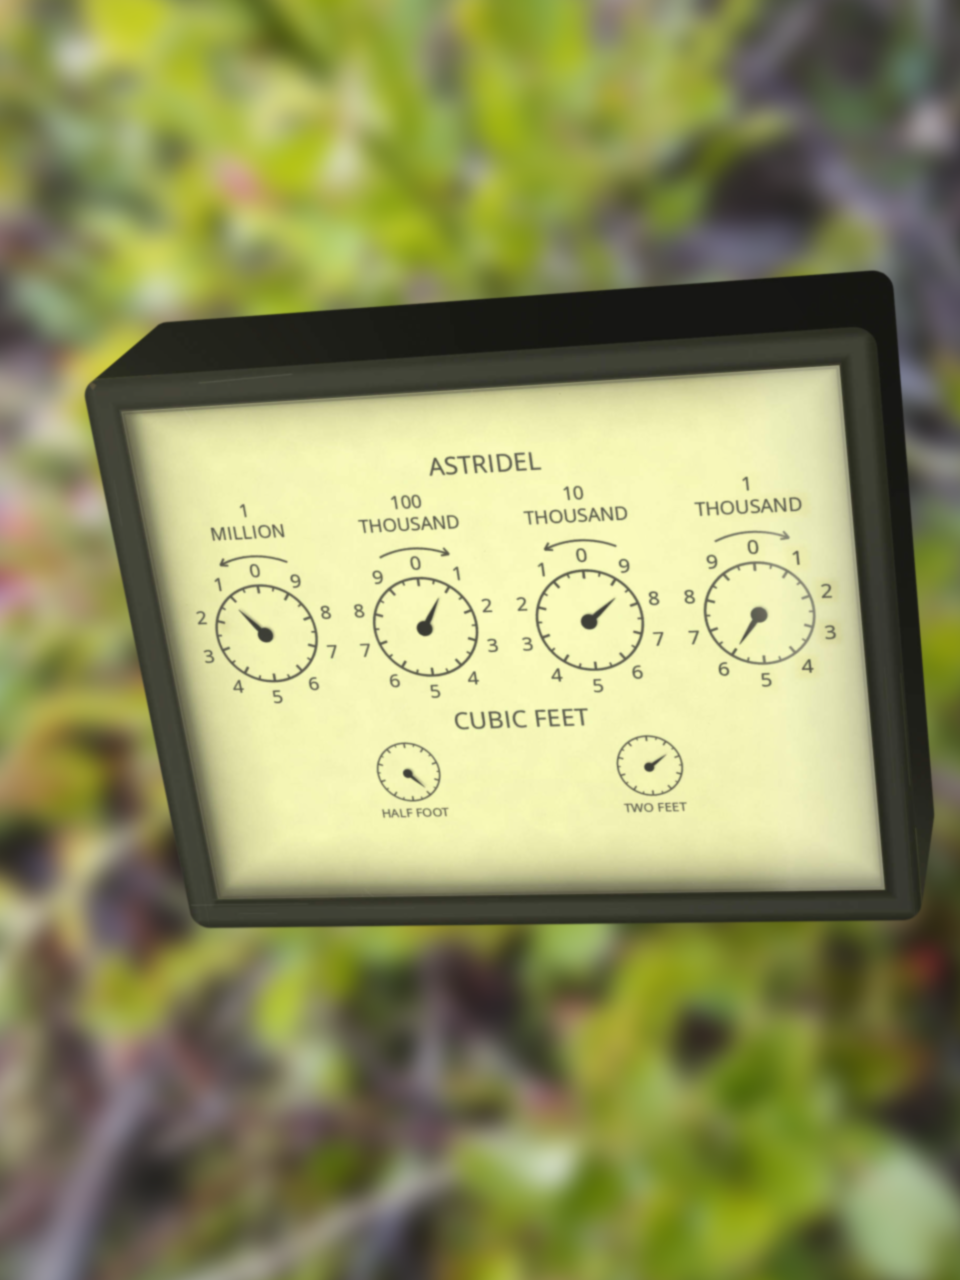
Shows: 108600 ft³
